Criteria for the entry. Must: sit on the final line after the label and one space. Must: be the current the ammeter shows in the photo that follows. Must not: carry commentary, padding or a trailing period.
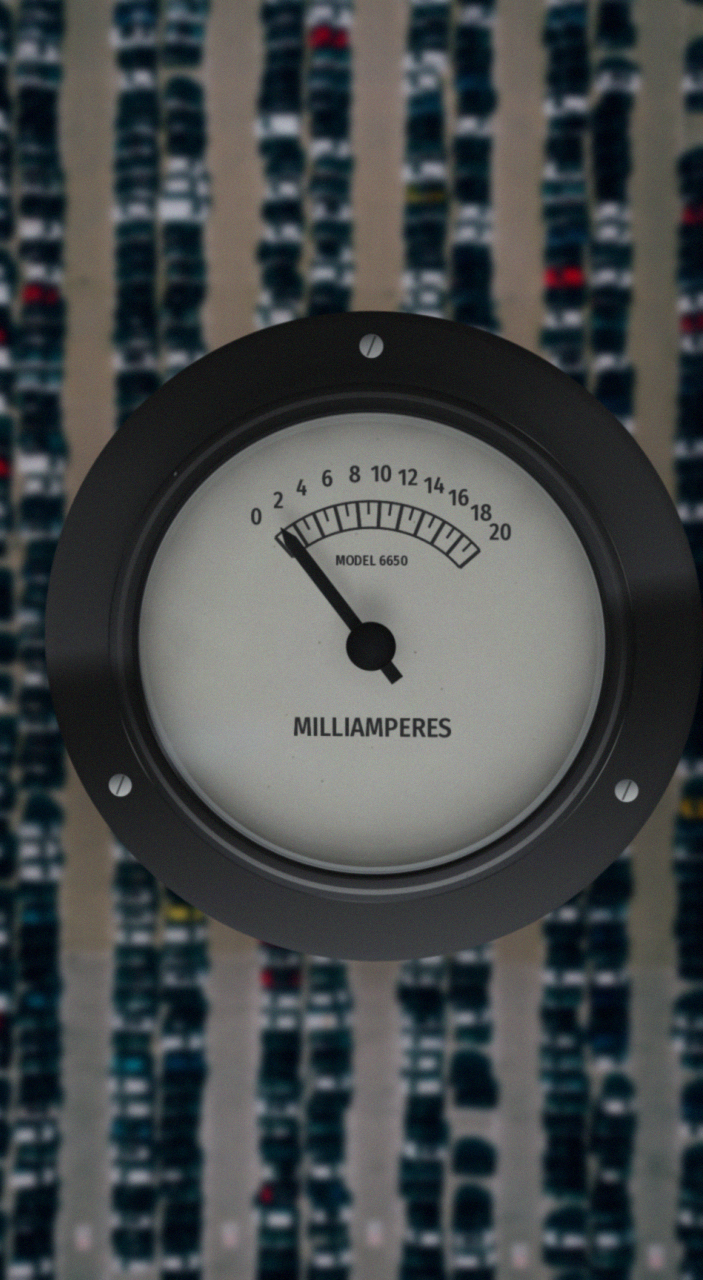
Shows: 1 mA
